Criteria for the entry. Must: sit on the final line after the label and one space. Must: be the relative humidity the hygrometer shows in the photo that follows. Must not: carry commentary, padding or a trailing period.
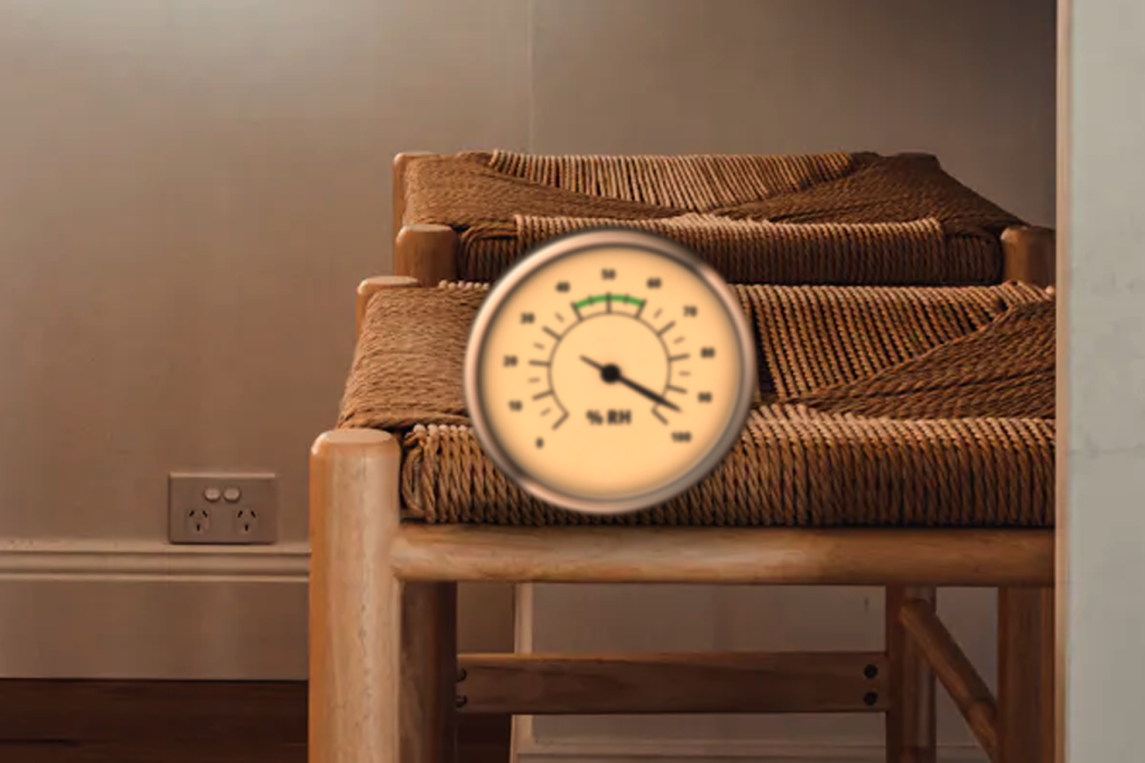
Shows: 95 %
